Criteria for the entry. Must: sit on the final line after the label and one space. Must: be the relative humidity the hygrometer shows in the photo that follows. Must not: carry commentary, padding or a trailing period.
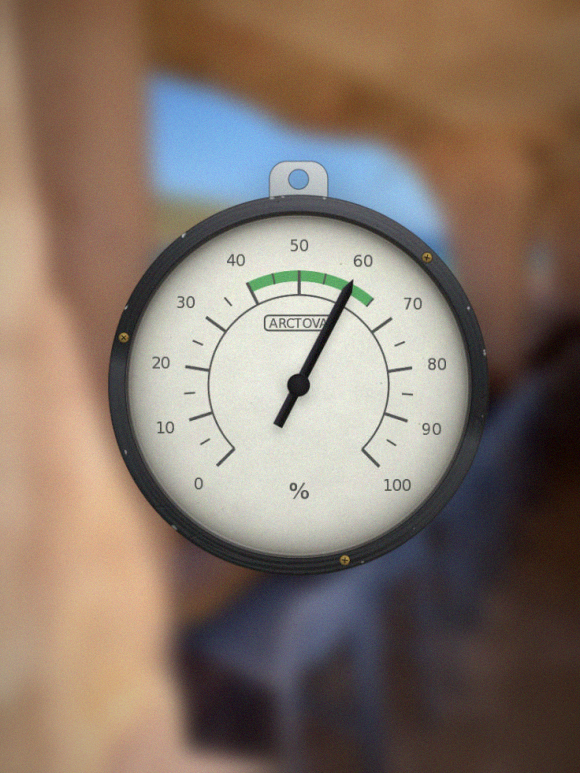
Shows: 60 %
